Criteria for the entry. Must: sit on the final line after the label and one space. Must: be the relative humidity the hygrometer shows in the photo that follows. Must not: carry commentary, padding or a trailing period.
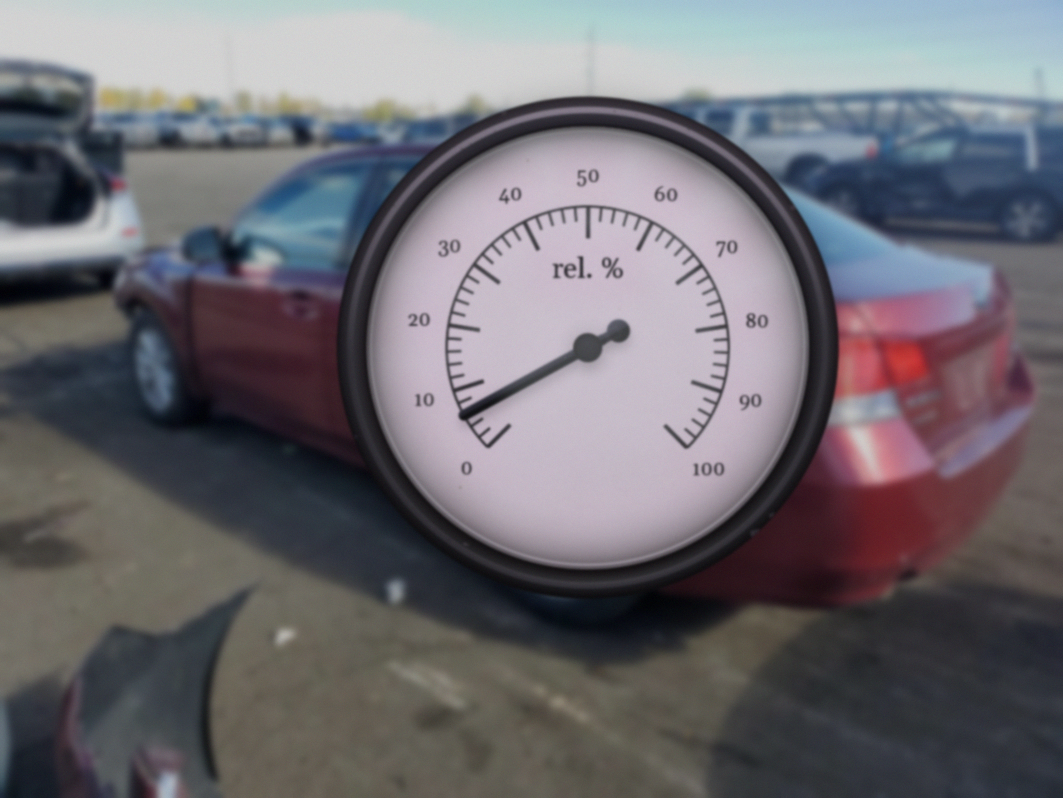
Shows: 6 %
